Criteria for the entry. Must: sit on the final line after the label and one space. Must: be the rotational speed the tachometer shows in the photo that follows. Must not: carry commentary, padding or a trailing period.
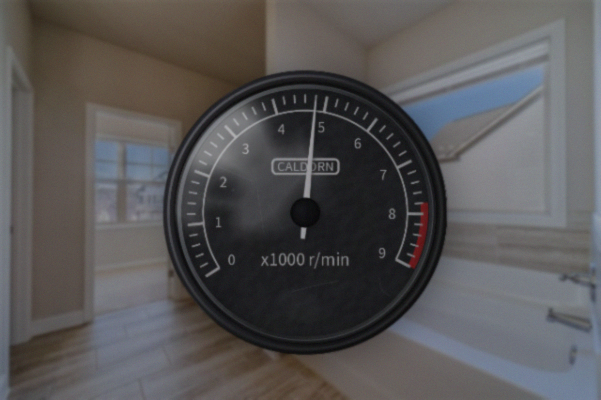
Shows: 4800 rpm
